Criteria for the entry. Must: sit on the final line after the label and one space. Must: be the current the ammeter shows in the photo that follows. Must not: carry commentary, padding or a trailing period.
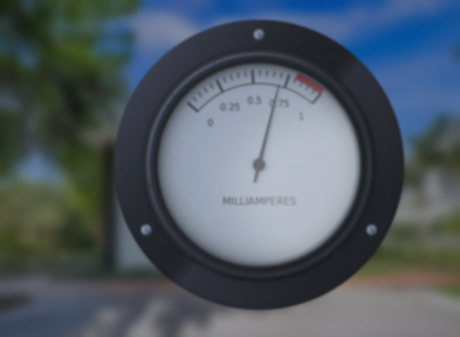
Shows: 0.7 mA
